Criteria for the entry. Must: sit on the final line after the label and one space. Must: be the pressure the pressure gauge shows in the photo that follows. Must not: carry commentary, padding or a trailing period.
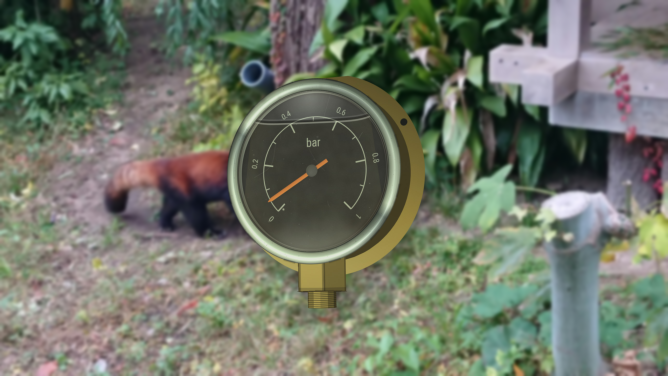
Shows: 0.05 bar
